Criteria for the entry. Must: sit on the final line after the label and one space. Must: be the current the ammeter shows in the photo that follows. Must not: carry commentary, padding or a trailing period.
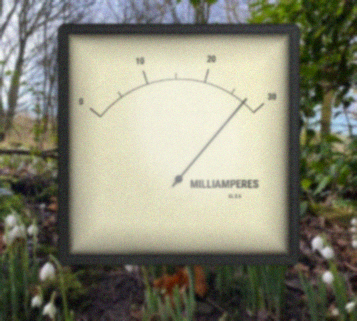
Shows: 27.5 mA
